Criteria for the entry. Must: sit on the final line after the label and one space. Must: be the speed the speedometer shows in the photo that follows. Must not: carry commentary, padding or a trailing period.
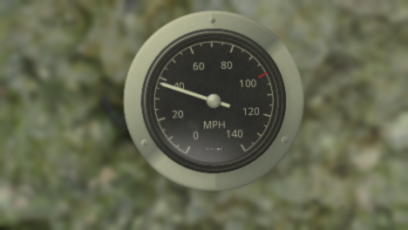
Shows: 37.5 mph
